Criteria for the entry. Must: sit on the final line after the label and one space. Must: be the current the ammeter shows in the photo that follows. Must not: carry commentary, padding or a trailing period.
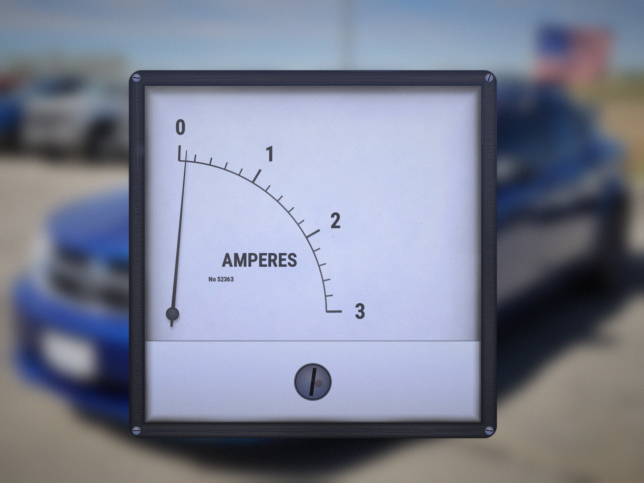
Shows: 0.1 A
